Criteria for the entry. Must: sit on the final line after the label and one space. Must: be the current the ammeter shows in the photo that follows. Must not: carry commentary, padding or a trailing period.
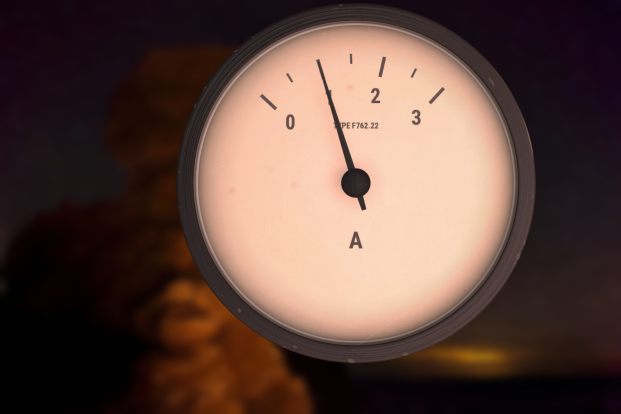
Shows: 1 A
